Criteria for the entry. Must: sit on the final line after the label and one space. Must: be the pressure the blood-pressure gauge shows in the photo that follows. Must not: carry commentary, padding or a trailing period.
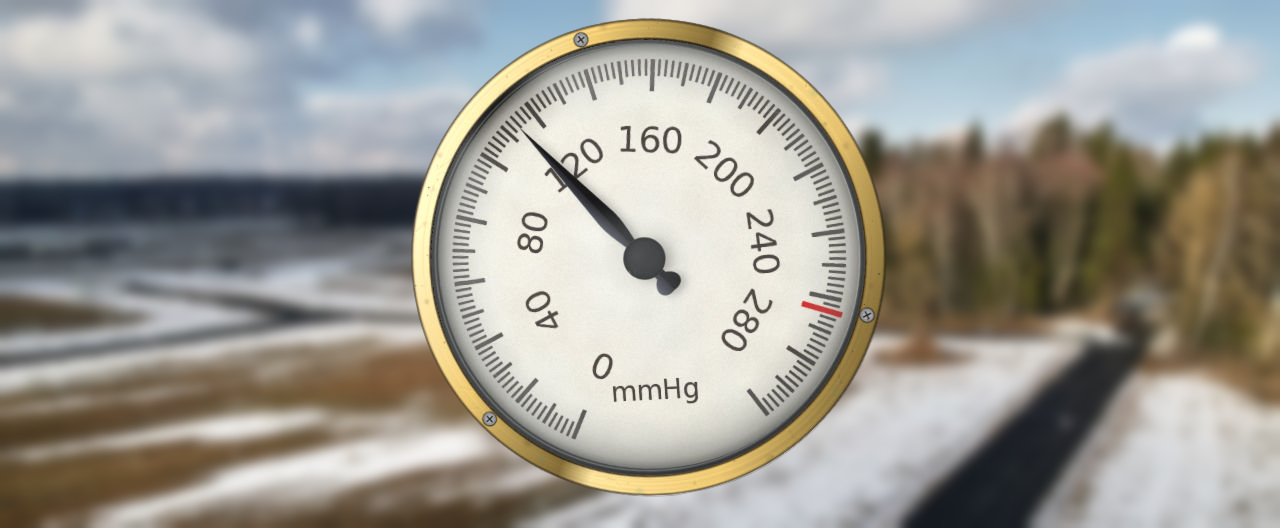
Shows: 114 mmHg
